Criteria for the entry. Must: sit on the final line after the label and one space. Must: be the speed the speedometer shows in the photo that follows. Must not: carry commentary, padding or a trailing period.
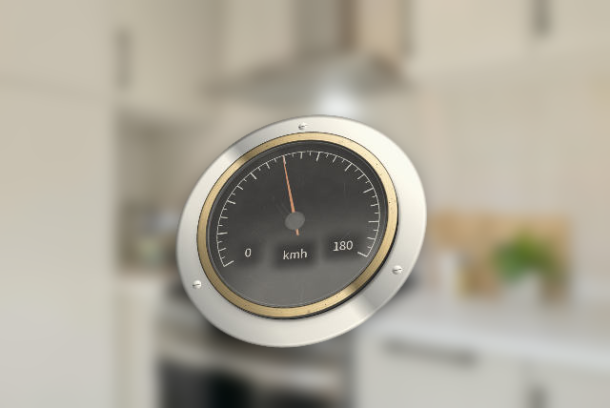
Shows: 80 km/h
